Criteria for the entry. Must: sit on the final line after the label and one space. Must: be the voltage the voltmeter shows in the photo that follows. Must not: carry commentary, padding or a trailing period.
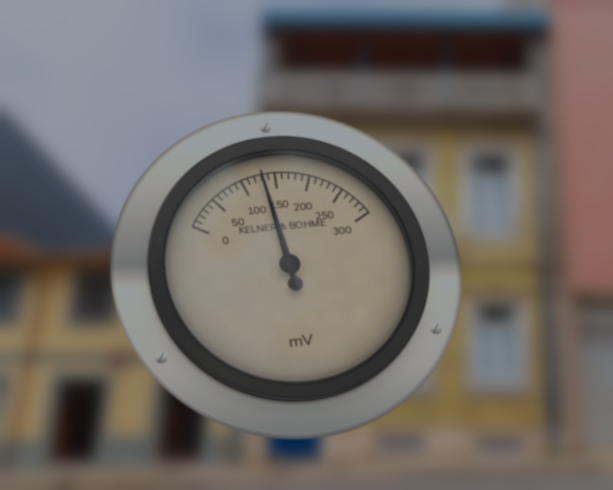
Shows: 130 mV
